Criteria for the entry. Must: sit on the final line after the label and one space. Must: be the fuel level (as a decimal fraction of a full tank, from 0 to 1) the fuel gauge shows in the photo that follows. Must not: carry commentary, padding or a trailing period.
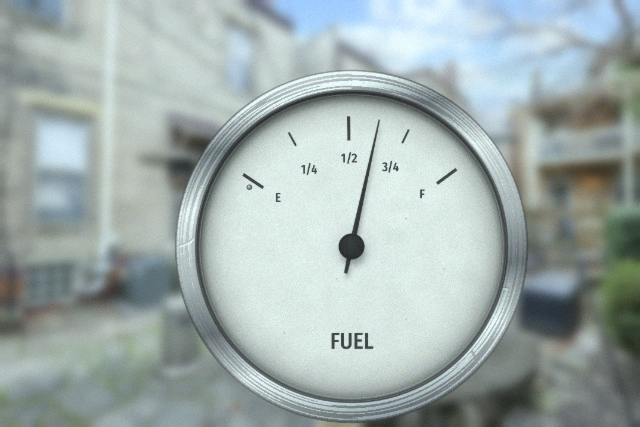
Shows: 0.625
